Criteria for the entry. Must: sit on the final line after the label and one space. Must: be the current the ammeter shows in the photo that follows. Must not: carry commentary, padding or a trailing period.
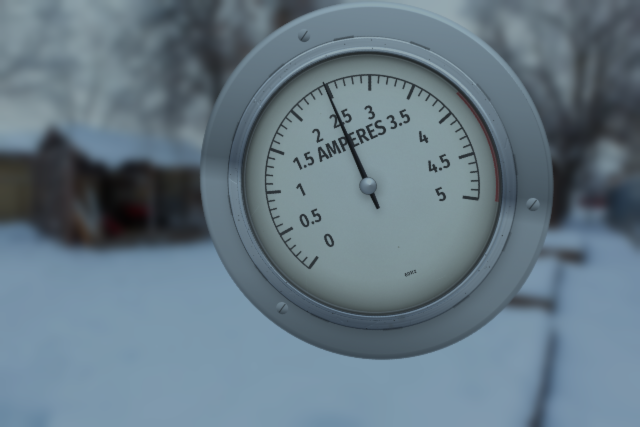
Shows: 2.5 A
